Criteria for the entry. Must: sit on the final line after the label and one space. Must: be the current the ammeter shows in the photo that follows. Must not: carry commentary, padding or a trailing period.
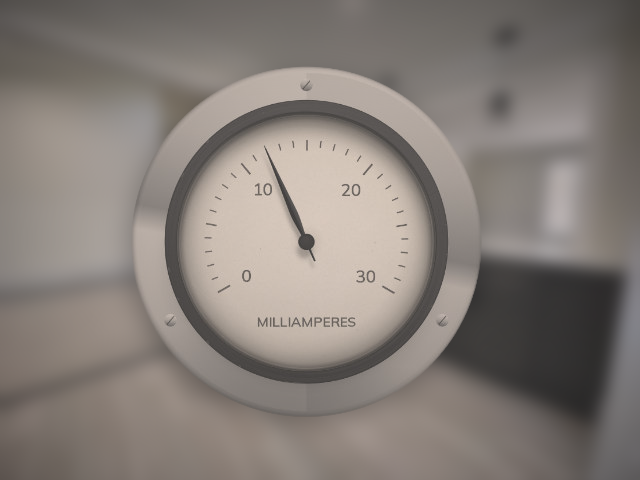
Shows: 12 mA
